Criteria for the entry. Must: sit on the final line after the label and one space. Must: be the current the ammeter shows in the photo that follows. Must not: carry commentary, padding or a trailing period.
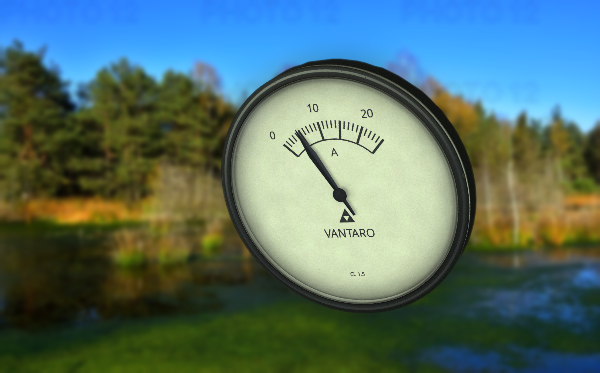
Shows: 5 A
